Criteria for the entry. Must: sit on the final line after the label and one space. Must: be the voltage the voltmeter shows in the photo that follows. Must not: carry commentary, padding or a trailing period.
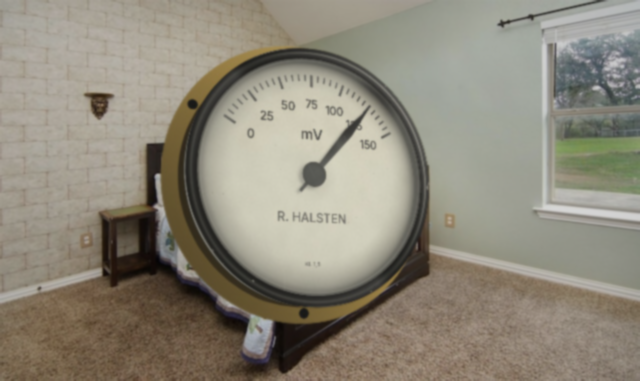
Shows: 125 mV
